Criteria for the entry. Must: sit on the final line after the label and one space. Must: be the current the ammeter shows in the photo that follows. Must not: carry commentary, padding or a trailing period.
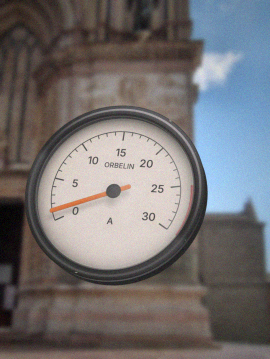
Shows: 1 A
